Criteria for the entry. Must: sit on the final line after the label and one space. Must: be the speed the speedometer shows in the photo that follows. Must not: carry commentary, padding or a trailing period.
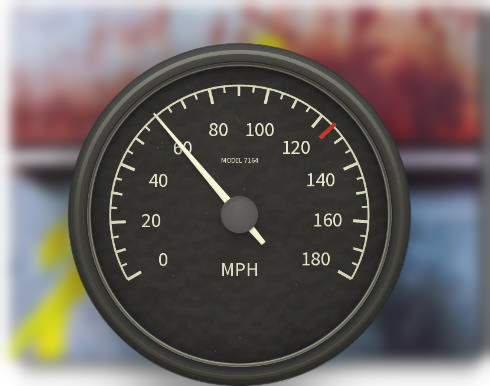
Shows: 60 mph
